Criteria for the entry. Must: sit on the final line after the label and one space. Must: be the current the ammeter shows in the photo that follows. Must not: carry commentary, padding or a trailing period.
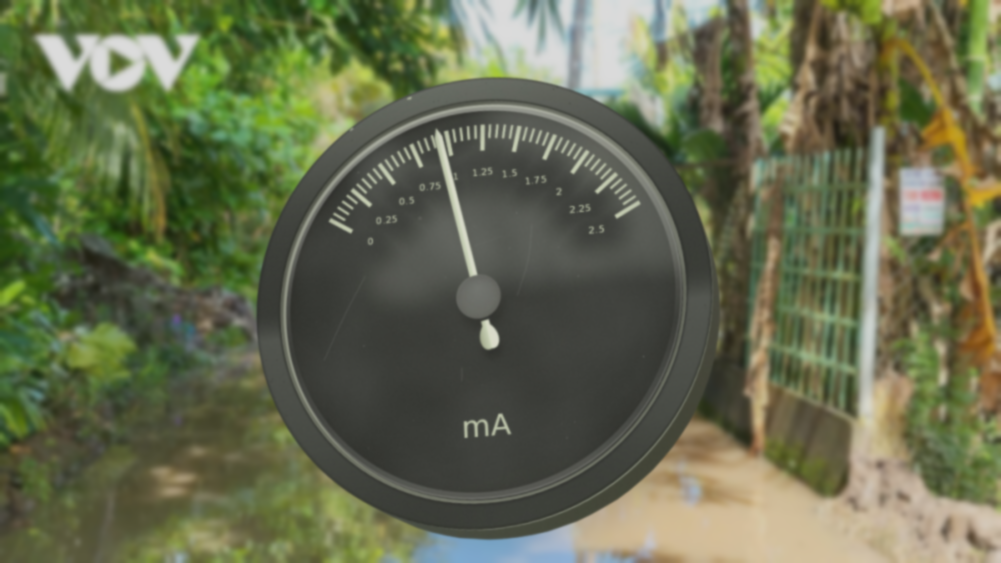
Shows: 0.95 mA
